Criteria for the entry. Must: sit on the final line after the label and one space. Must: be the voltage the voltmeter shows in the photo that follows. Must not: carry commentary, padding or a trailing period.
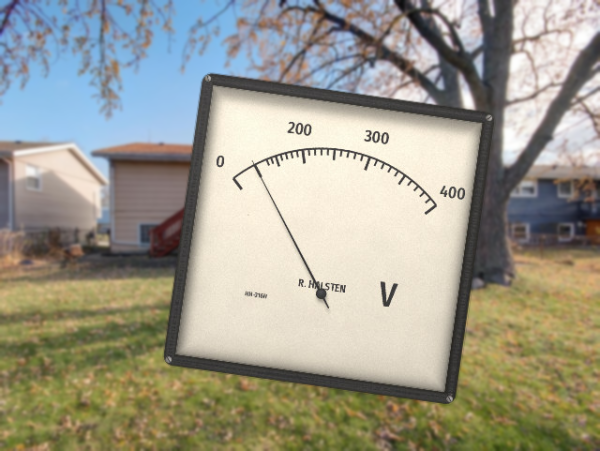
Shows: 100 V
